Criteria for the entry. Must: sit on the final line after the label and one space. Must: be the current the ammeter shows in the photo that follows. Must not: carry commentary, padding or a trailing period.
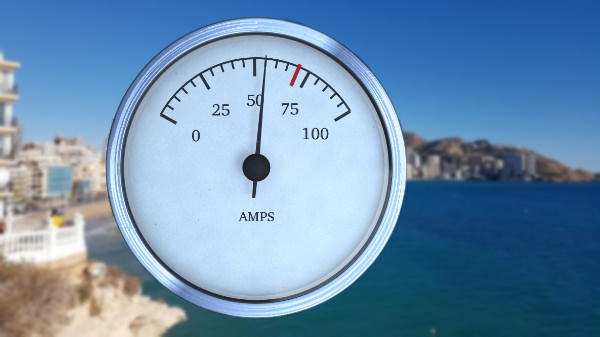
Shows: 55 A
